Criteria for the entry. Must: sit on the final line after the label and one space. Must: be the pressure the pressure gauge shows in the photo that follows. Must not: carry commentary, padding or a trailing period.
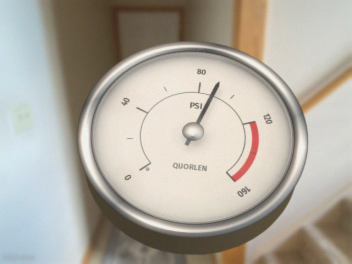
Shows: 90 psi
